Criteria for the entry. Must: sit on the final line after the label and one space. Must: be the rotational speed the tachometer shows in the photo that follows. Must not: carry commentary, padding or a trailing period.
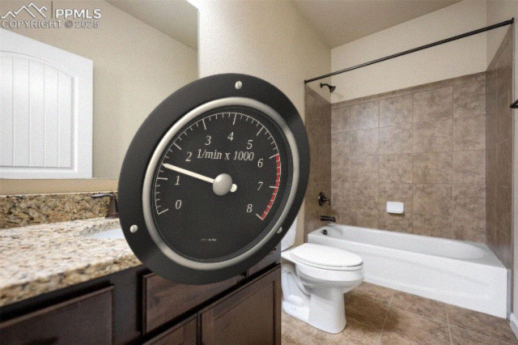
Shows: 1400 rpm
